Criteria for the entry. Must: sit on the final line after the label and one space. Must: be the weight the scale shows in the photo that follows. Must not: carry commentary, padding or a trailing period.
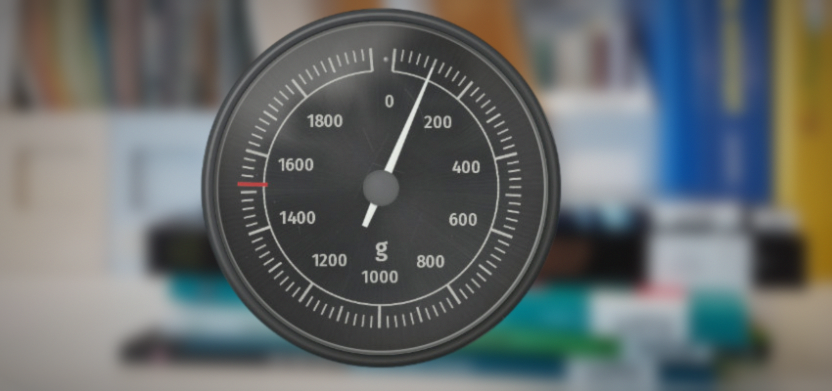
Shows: 100 g
